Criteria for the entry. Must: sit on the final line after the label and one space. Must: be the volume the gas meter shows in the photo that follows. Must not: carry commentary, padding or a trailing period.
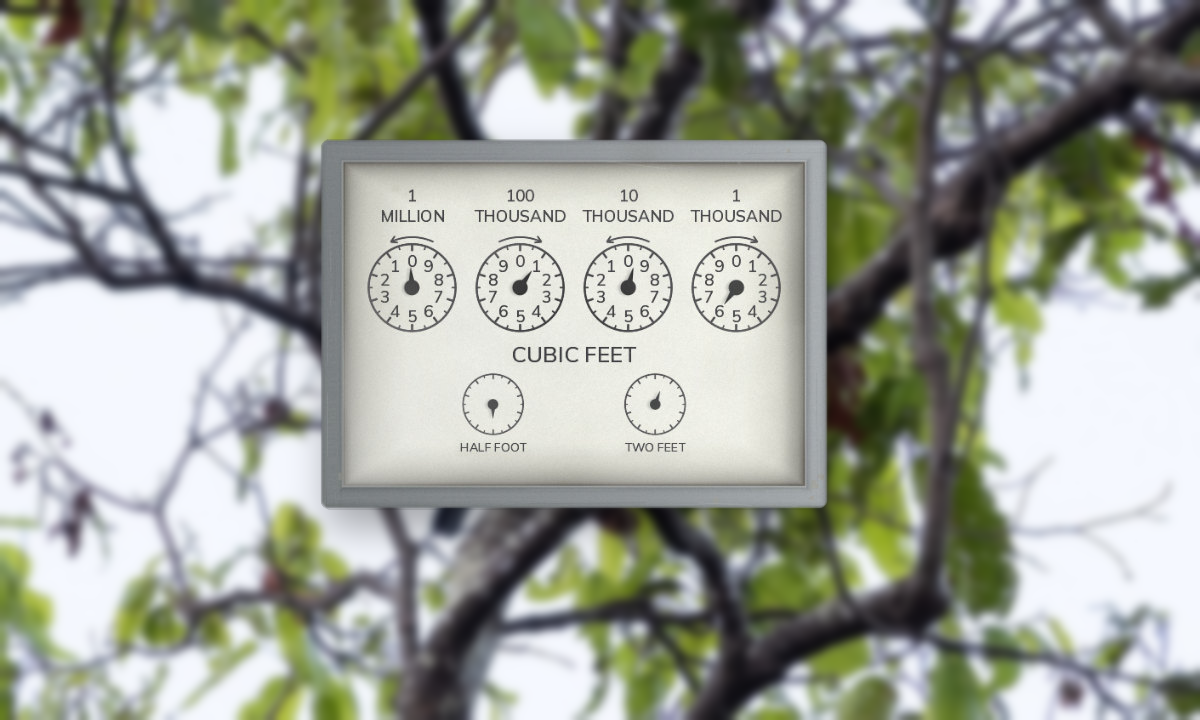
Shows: 9600 ft³
